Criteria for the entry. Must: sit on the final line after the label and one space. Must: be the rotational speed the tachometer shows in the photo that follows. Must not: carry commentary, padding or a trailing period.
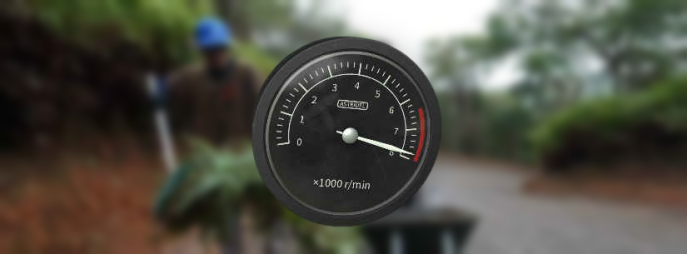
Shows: 7800 rpm
